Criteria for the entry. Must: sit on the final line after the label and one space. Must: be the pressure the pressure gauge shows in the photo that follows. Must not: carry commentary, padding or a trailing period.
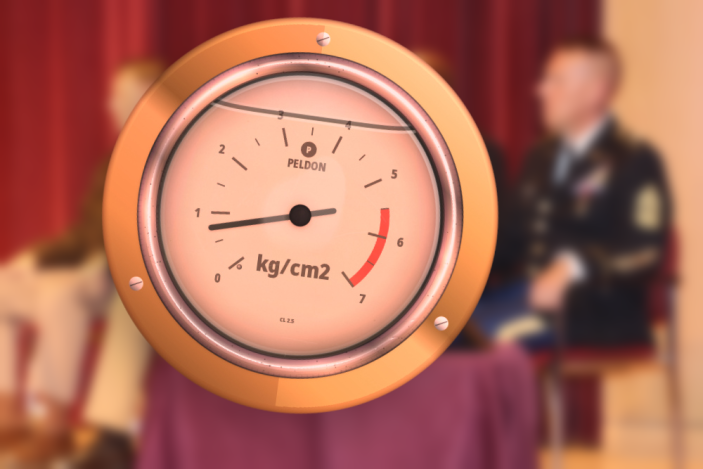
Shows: 0.75 kg/cm²
